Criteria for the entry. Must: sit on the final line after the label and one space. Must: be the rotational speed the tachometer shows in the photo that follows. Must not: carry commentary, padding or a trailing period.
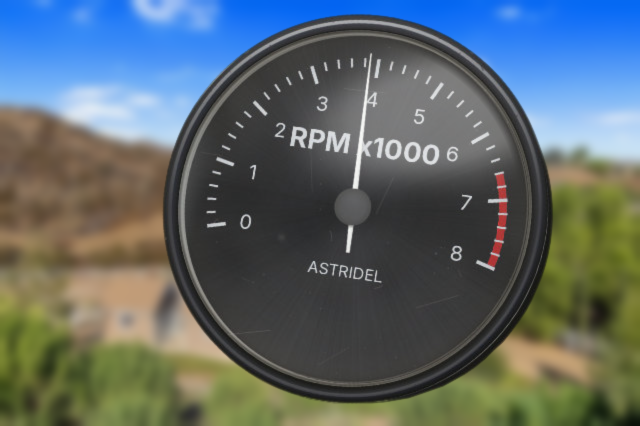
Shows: 3900 rpm
